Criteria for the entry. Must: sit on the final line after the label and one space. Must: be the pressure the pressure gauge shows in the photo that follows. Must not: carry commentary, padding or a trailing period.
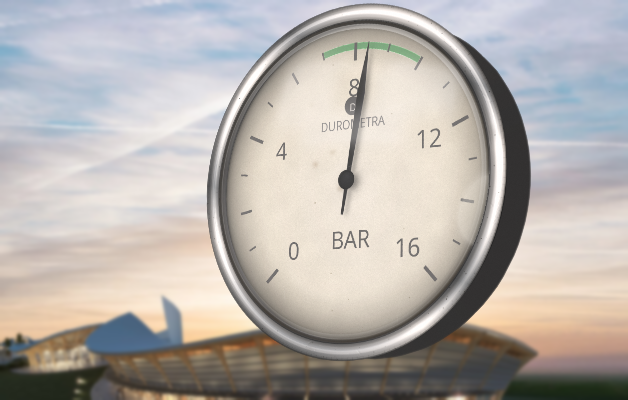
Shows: 8.5 bar
